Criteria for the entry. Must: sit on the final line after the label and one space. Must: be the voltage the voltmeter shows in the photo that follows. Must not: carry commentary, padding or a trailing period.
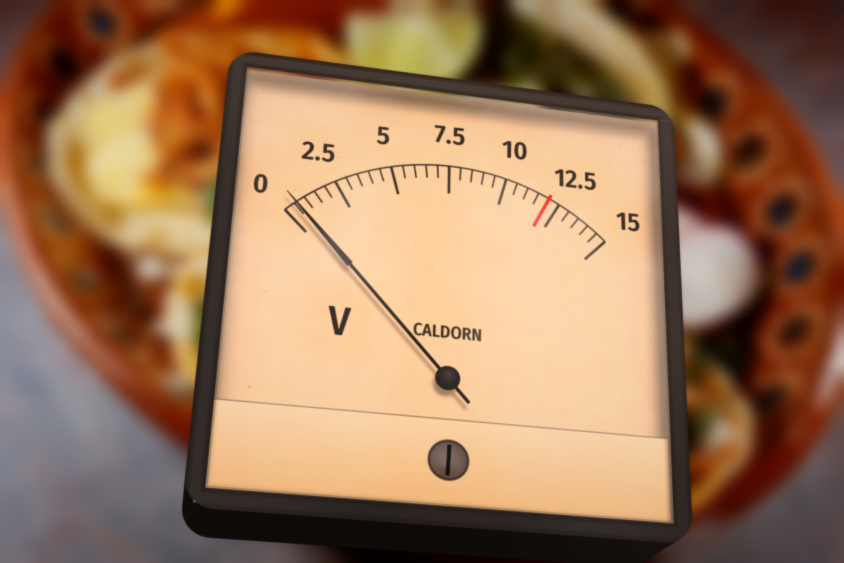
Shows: 0.5 V
